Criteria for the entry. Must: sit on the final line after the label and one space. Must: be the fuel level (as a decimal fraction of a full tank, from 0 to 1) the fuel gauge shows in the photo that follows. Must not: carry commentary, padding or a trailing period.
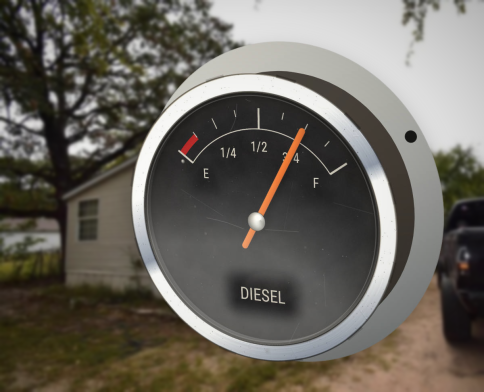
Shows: 0.75
